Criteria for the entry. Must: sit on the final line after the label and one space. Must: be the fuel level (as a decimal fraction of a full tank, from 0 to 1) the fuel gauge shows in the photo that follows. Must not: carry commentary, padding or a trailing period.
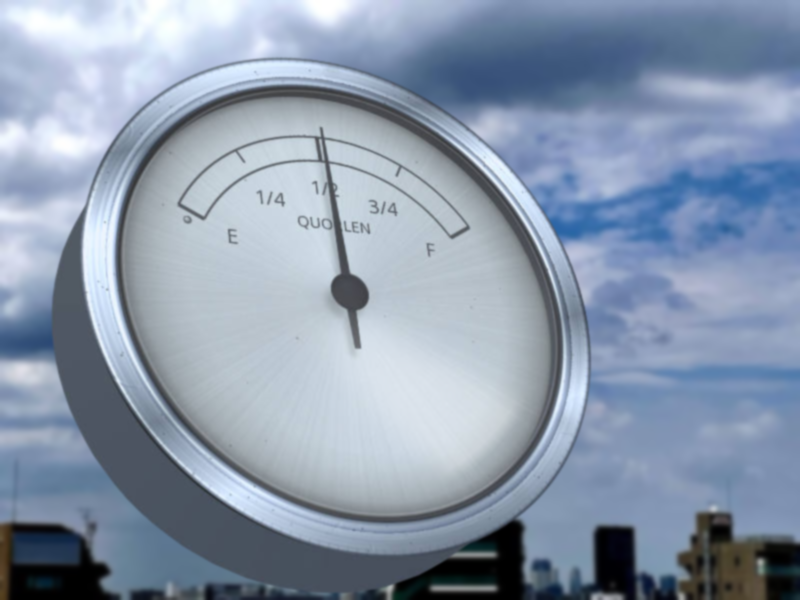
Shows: 0.5
